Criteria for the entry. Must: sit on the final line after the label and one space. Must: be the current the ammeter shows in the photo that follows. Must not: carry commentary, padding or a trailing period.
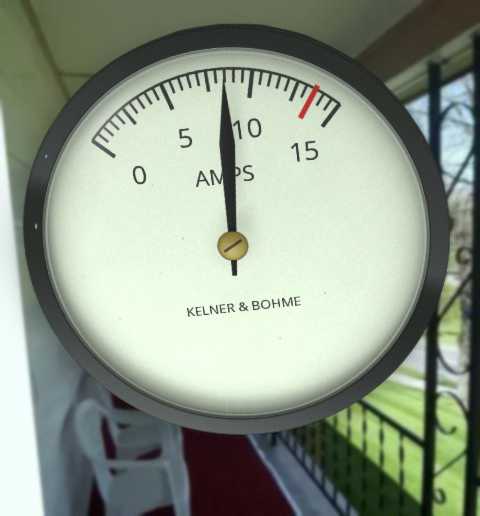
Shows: 8.5 A
